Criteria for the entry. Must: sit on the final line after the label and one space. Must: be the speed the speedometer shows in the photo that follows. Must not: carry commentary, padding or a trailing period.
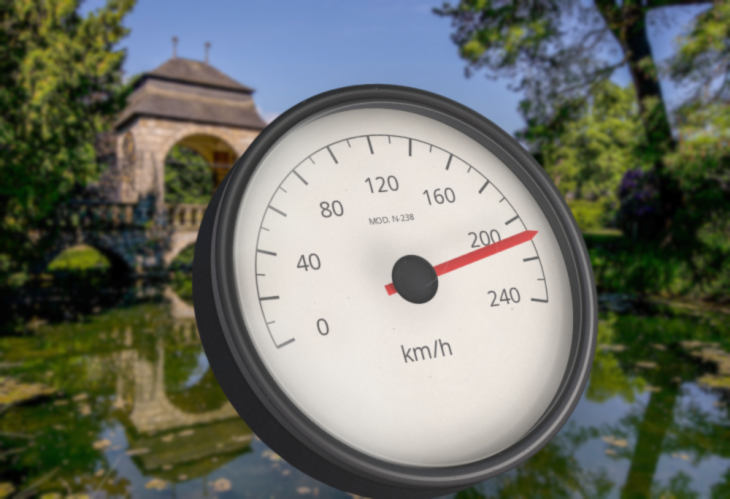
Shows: 210 km/h
